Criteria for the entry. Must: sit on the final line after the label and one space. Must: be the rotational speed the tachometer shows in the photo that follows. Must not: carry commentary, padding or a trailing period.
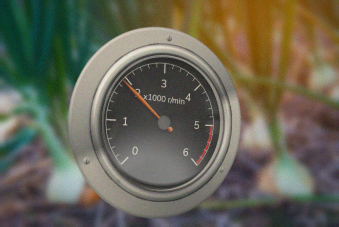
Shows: 1900 rpm
